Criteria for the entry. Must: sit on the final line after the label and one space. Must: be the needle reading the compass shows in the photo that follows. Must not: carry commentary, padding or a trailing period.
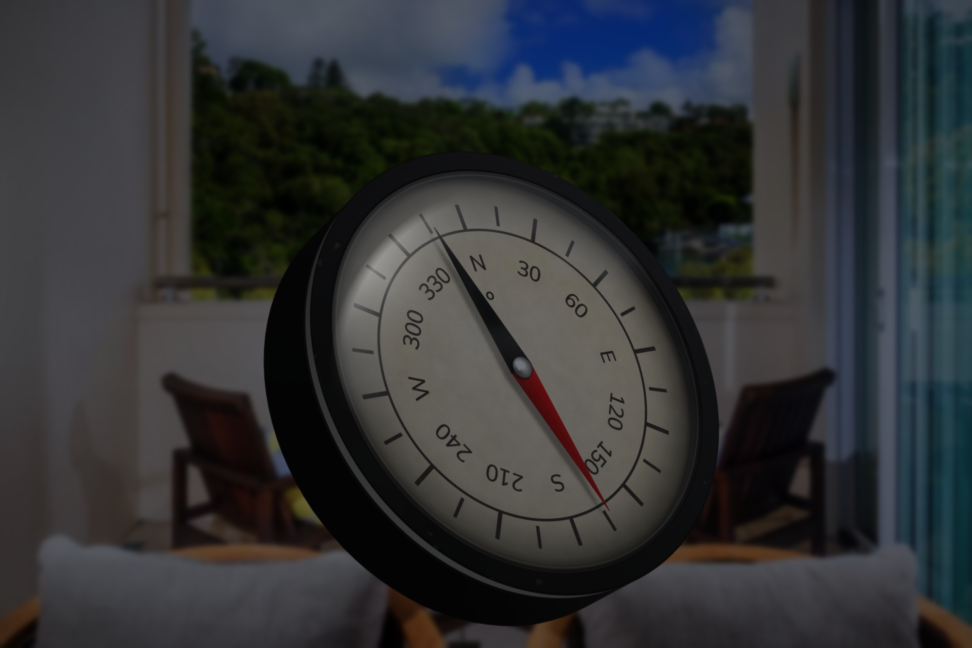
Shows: 165 °
